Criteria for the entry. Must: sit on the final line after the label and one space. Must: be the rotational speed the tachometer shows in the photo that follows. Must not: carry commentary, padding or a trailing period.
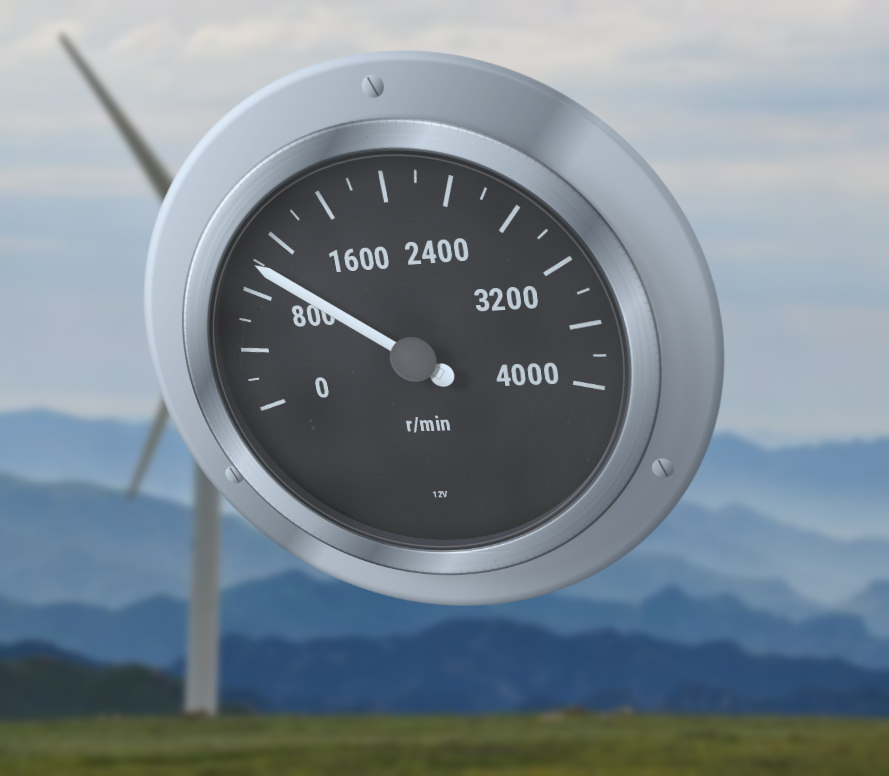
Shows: 1000 rpm
